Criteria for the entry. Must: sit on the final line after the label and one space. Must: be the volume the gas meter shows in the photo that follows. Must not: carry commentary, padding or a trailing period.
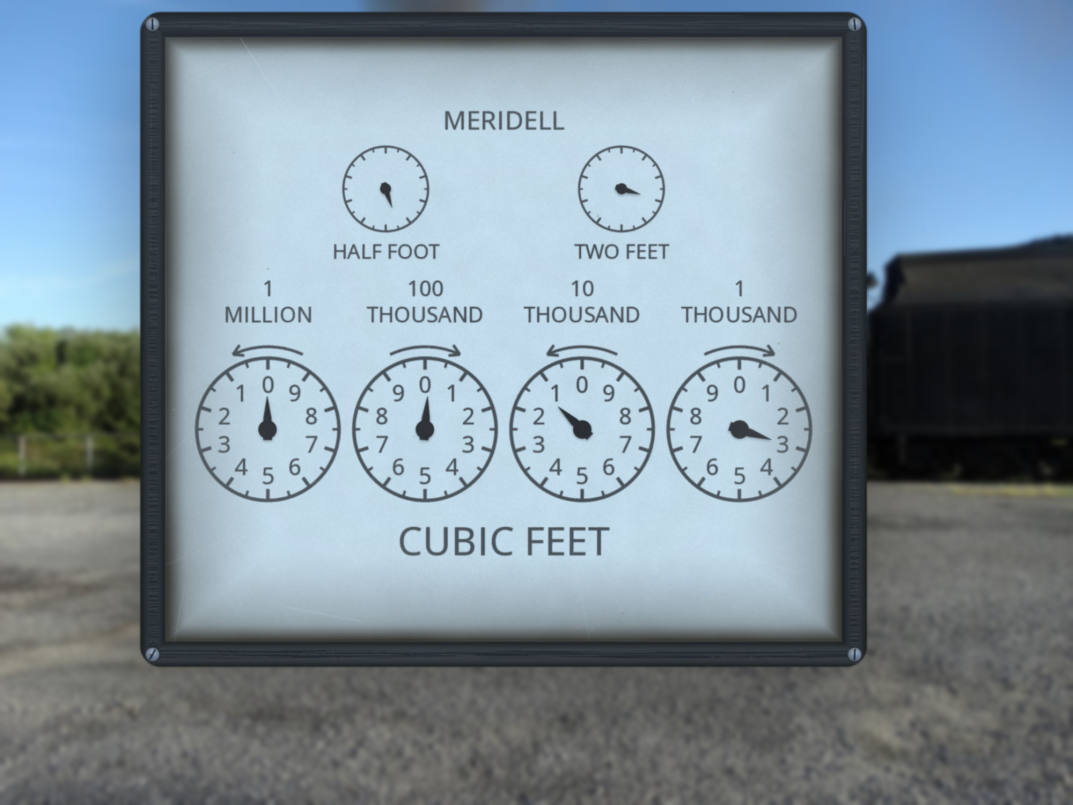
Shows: 1300 ft³
